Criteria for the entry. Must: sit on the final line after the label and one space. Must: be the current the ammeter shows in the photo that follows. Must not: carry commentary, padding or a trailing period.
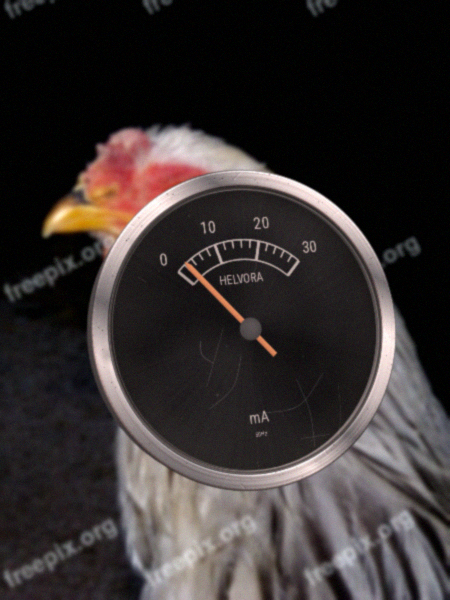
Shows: 2 mA
